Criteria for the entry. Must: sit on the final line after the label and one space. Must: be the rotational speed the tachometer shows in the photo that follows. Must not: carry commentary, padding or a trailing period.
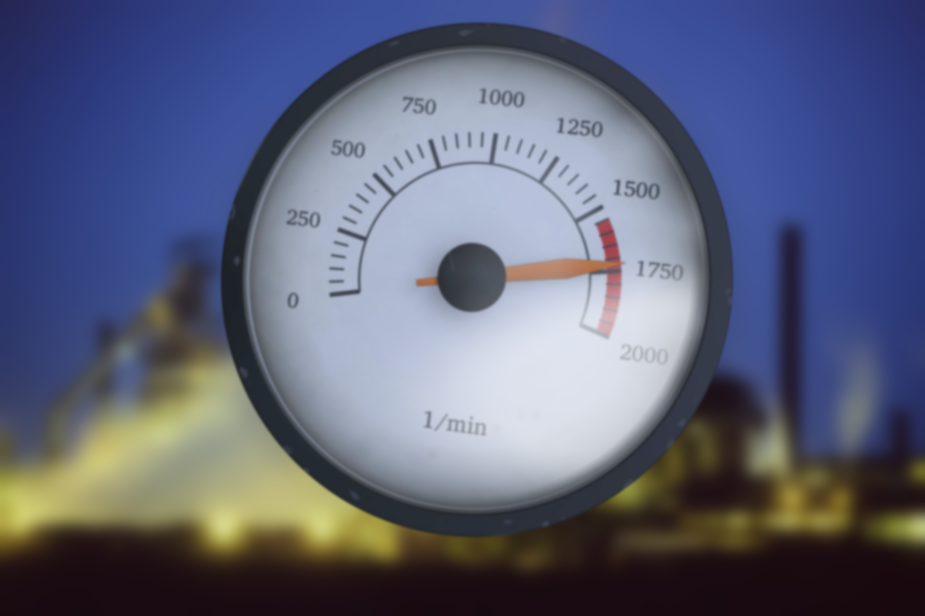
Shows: 1725 rpm
